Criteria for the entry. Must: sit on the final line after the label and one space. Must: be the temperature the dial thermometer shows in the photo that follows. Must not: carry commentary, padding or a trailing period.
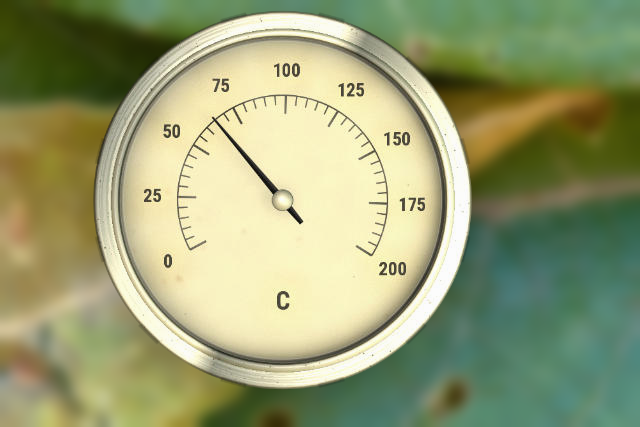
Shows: 65 °C
